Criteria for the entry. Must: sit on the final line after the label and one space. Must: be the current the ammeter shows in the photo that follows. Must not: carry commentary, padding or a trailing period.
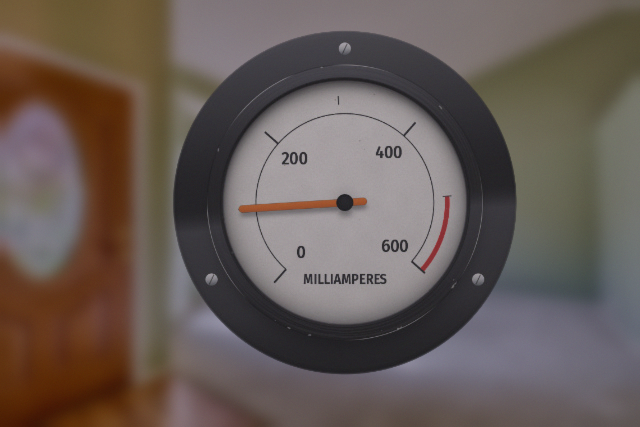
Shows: 100 mA
